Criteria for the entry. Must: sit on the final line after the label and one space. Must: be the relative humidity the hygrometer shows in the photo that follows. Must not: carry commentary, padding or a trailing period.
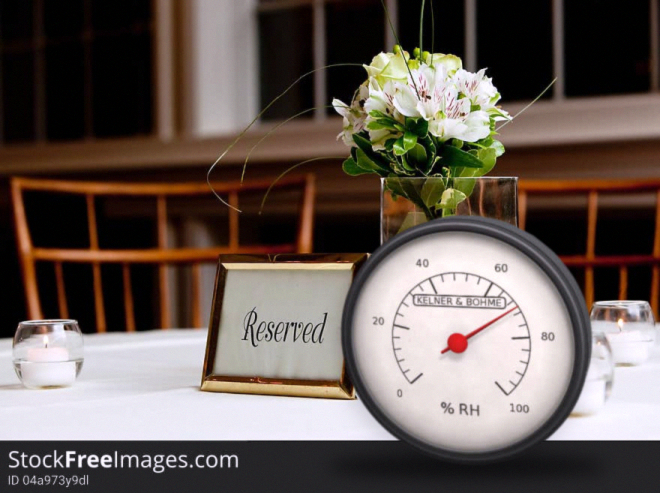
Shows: 70 %
